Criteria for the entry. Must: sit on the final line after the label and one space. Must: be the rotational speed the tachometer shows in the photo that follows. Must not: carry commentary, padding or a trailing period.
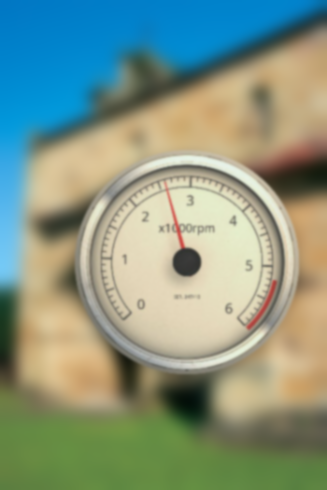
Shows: 2600 rpm
